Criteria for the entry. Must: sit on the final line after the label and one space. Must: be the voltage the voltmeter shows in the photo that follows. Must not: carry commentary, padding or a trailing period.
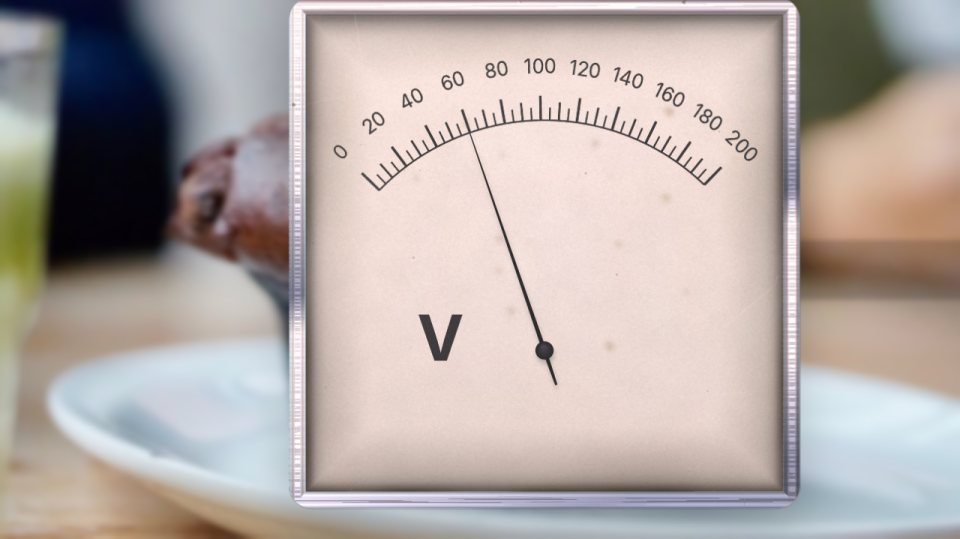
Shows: 60 V
